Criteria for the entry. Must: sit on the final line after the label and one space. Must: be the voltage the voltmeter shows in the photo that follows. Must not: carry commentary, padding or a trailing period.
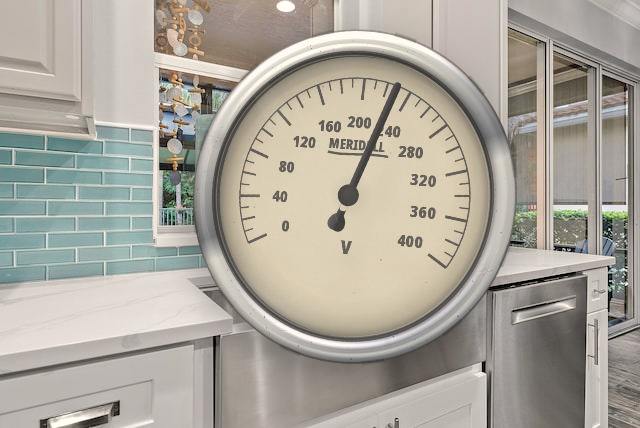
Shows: 230 V
